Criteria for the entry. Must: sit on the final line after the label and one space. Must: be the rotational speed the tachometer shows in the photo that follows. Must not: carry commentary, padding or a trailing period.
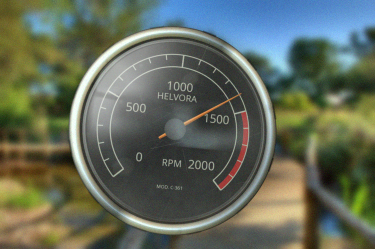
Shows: 1400 rpm
